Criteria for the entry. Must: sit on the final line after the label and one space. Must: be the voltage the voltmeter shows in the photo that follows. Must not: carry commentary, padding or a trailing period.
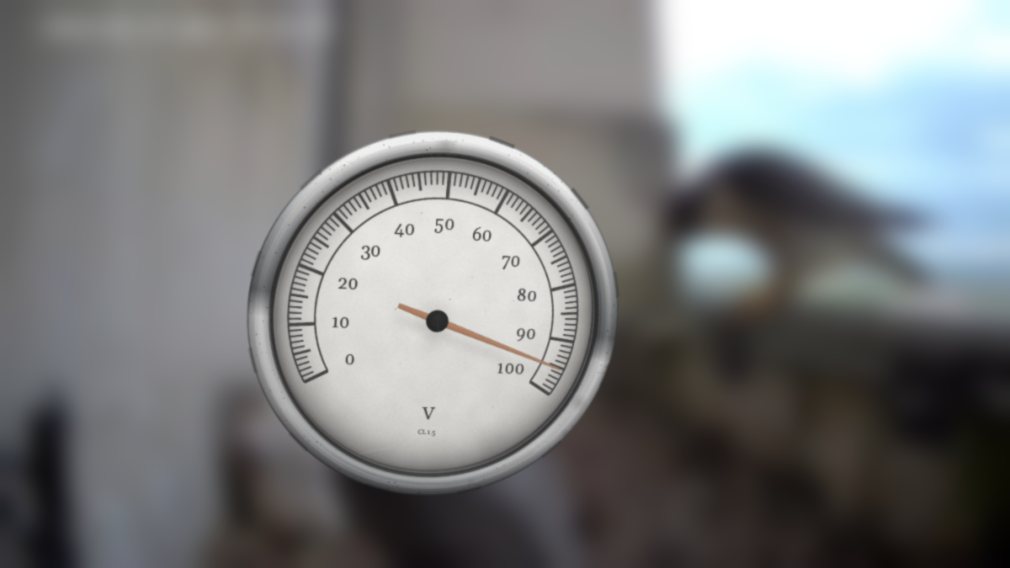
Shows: 95 V
